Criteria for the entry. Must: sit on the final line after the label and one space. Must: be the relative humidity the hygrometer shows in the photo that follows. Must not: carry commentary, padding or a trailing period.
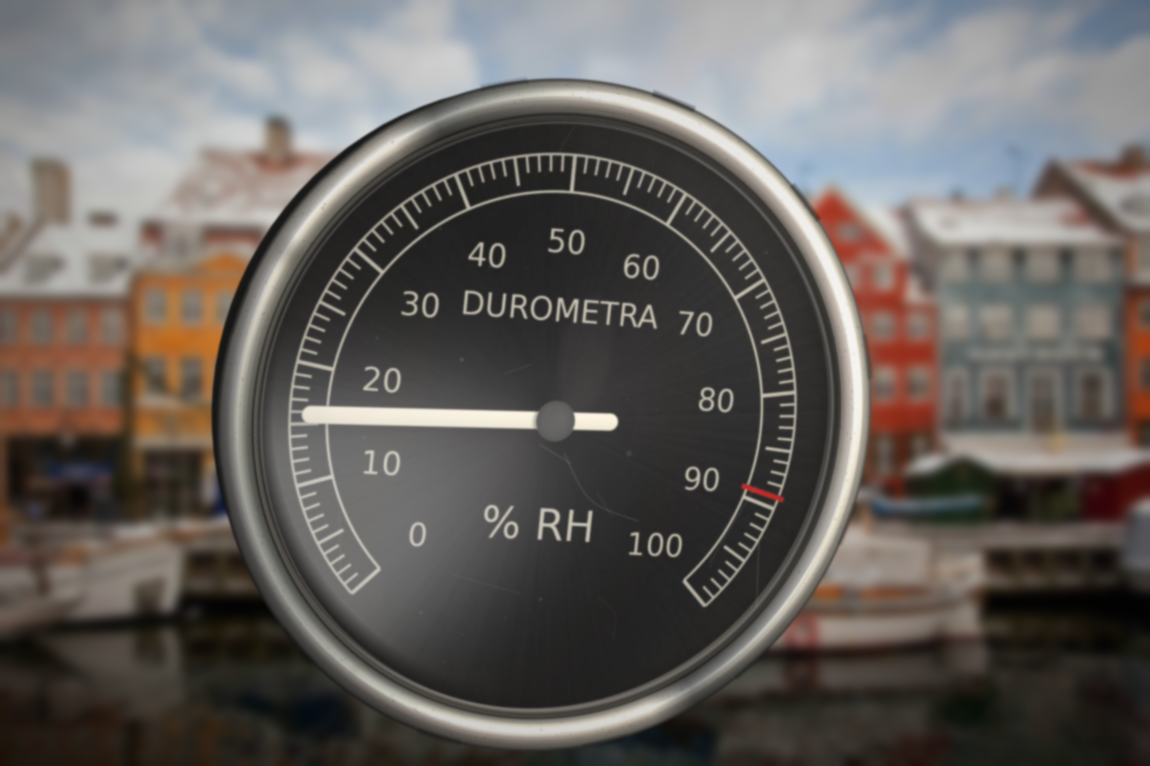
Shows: 16 %
